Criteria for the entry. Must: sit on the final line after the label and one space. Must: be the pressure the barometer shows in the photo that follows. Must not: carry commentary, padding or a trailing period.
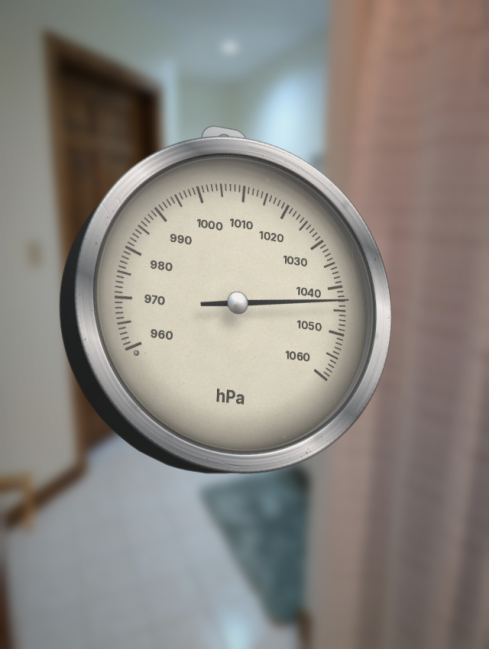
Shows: 1043 hPa
